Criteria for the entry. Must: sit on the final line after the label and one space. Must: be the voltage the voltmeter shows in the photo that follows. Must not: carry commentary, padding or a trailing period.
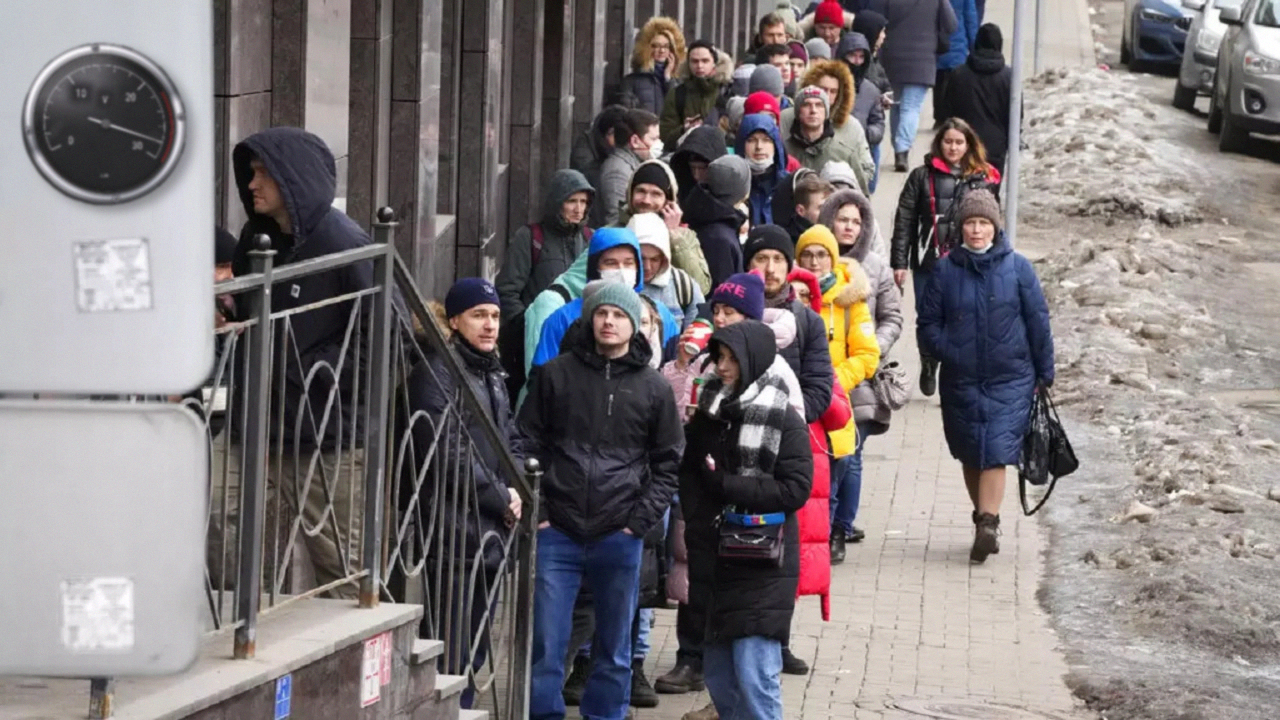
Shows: 28 V
